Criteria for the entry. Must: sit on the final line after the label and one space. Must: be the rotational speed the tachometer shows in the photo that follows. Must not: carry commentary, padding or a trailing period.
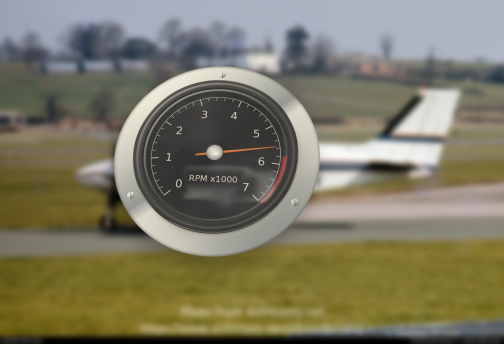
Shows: 5600 rpm
